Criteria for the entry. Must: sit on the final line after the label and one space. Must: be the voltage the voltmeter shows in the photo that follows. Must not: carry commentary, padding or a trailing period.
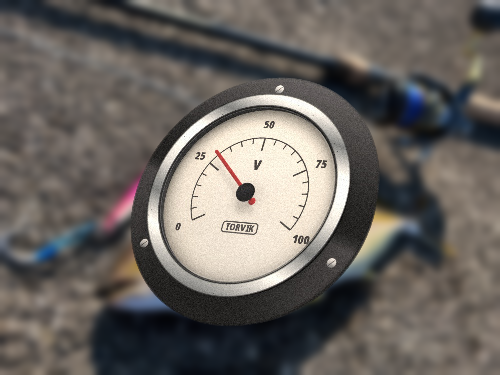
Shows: 30 V
